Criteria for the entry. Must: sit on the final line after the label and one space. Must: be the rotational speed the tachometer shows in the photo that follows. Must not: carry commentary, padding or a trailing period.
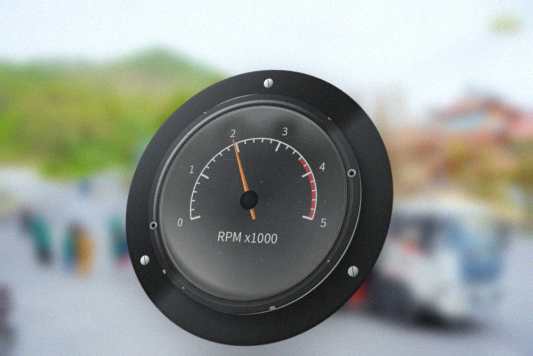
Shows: 2000 rpm
